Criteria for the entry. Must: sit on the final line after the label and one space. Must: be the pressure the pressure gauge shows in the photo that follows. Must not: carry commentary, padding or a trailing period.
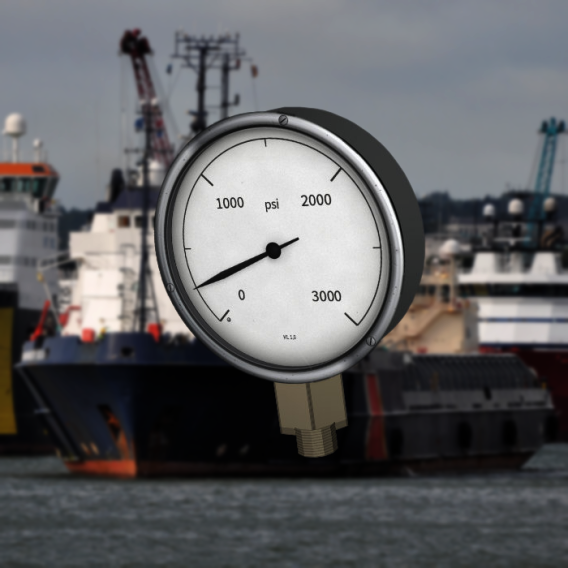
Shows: 250 psi
